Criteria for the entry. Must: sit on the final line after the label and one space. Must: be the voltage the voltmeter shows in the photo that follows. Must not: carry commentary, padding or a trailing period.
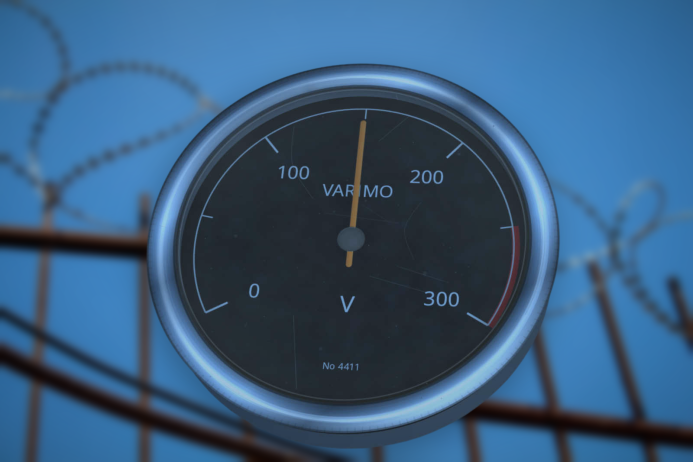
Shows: 150 V
